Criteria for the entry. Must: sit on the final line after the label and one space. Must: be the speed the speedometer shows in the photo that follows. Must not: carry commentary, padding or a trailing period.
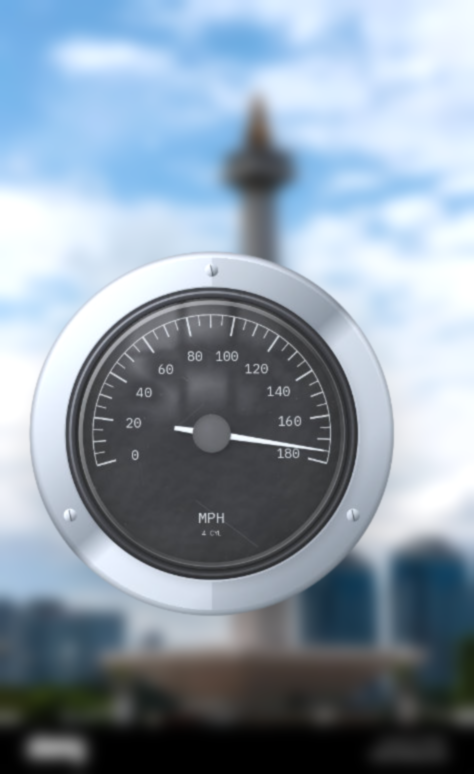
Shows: 175 mph
